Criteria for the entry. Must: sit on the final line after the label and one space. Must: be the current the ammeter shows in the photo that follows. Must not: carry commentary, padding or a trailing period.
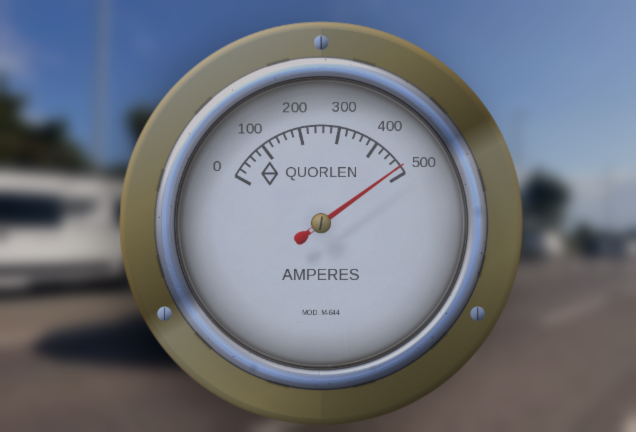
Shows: 480 A
